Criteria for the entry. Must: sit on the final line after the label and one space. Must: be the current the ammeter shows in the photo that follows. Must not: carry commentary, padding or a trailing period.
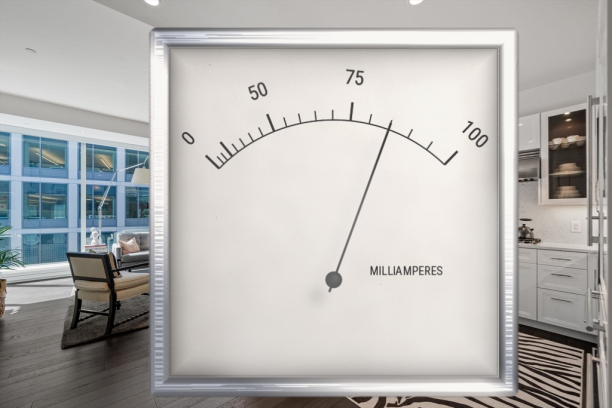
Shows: 85 mA
